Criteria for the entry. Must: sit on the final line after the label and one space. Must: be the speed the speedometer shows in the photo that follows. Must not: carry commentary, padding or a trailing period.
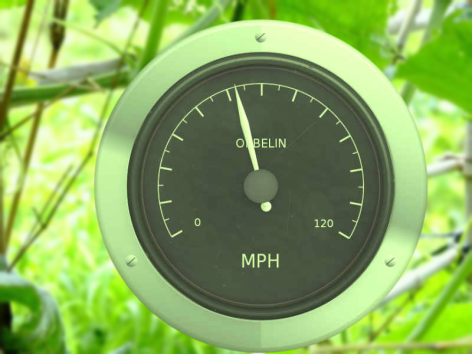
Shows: 52.5 mph
